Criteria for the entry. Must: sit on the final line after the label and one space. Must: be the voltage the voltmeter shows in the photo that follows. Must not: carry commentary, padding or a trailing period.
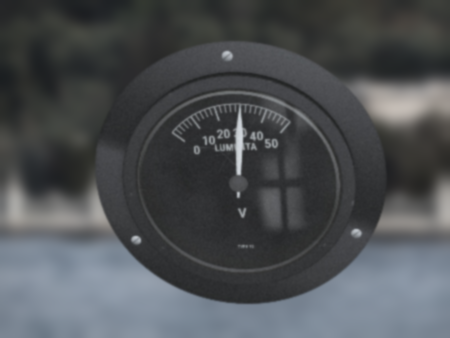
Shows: 30 V
